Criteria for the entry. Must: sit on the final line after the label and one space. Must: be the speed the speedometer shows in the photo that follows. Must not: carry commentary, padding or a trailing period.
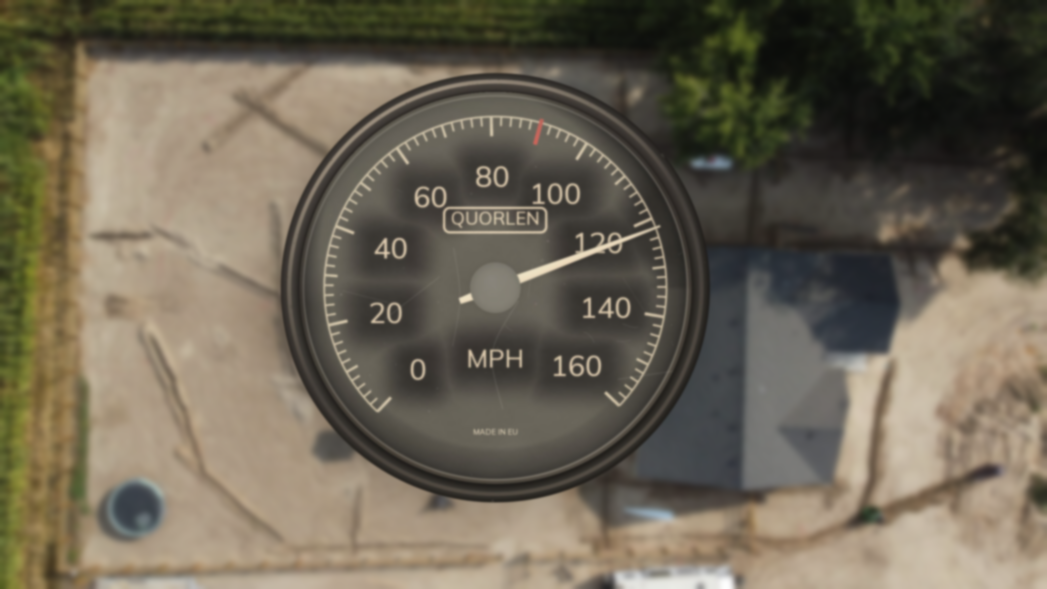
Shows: 122 mph
